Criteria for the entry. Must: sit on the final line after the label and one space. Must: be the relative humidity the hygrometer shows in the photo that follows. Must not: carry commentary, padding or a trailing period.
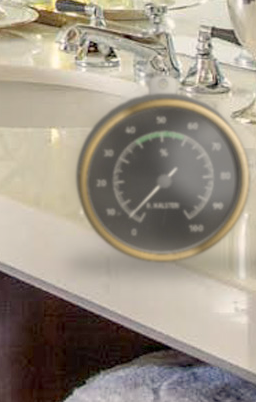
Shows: 5 %
